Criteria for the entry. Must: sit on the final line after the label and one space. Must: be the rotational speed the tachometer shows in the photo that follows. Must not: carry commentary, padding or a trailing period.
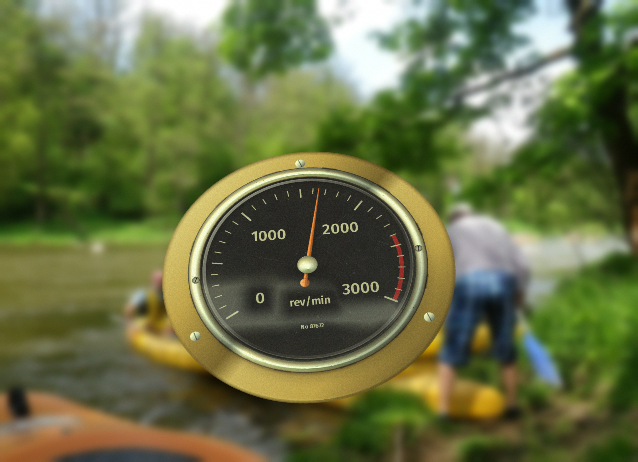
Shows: 1650 rpm
